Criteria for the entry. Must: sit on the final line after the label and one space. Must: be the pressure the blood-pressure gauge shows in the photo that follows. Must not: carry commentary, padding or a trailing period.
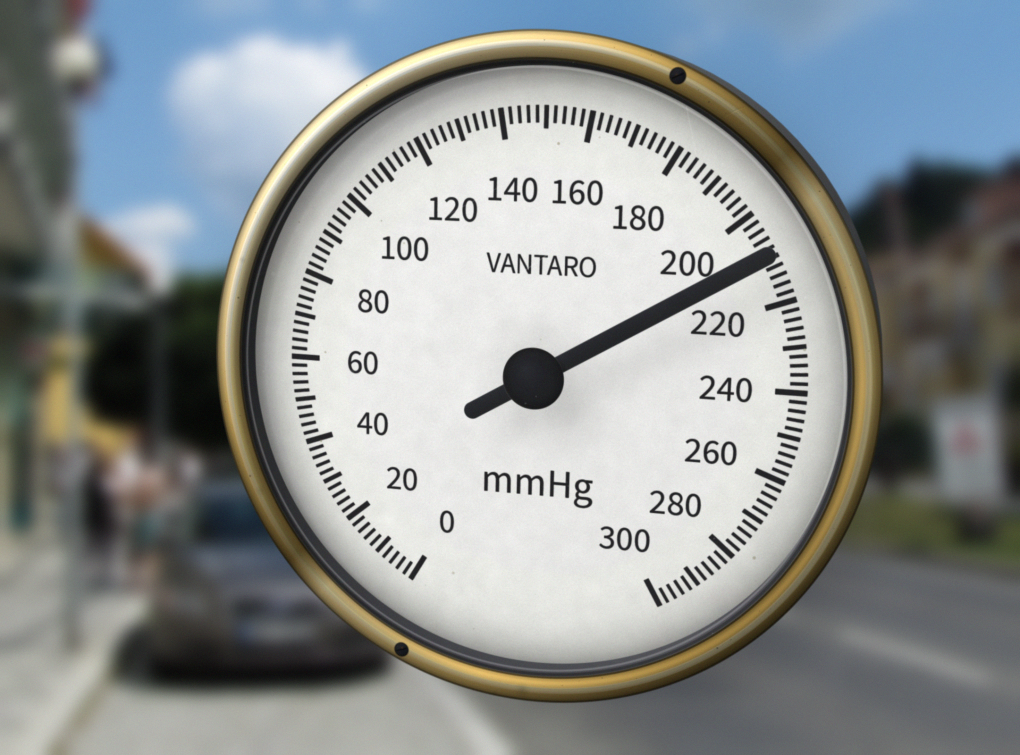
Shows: 209 mmHg
